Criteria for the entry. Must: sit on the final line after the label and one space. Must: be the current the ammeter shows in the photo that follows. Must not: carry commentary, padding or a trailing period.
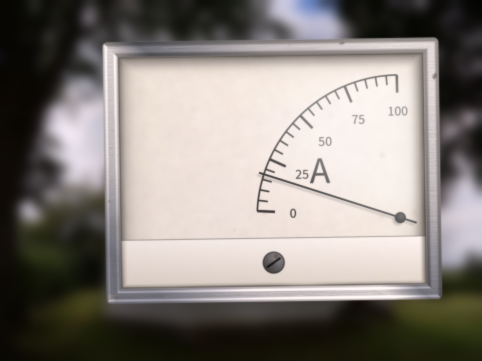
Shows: 17.5 A
